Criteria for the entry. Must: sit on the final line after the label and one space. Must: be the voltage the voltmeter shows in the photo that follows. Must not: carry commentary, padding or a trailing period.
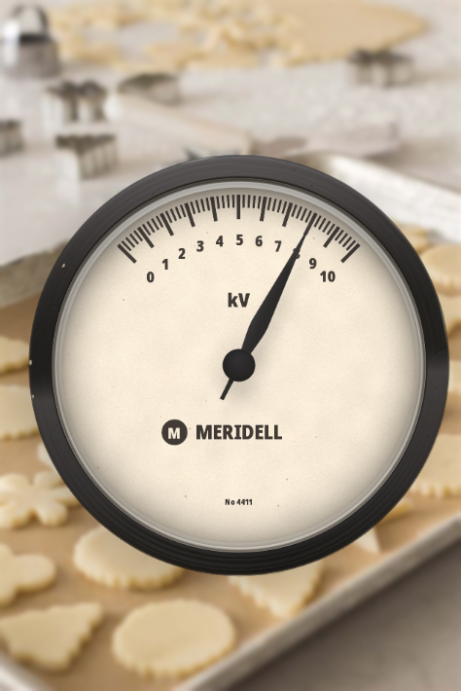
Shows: 8 kV
